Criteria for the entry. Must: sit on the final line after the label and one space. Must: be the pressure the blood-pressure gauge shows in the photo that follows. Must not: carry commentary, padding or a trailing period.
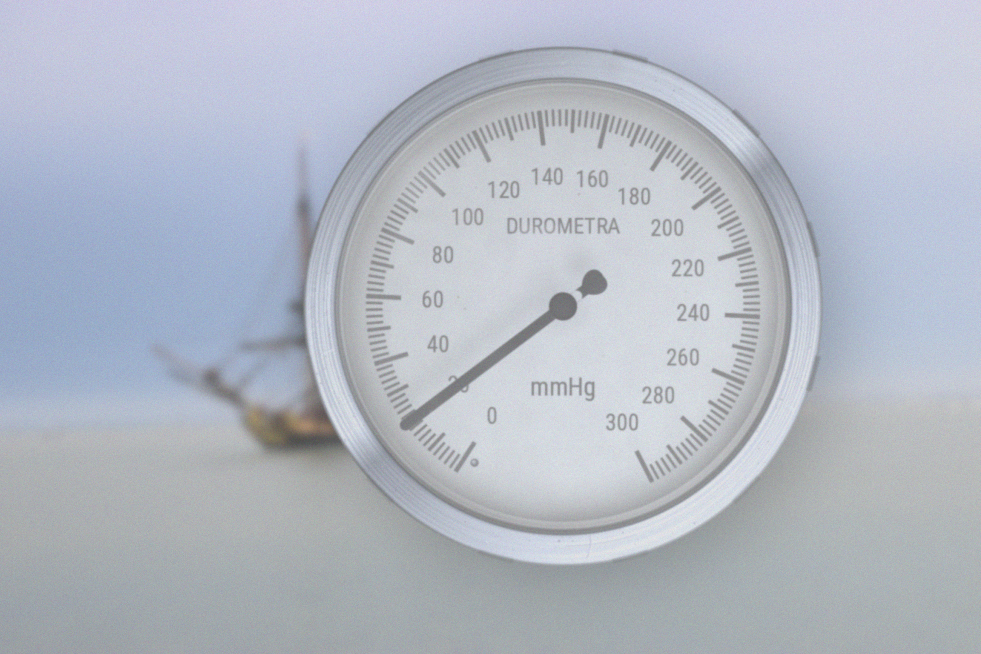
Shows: 20 mmHg
